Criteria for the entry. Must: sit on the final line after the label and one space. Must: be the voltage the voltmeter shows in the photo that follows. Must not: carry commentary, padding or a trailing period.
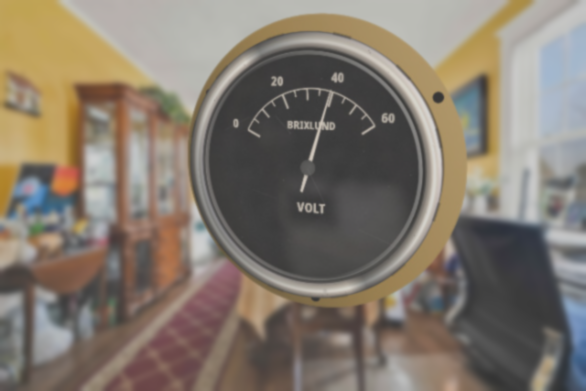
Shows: 40 V
